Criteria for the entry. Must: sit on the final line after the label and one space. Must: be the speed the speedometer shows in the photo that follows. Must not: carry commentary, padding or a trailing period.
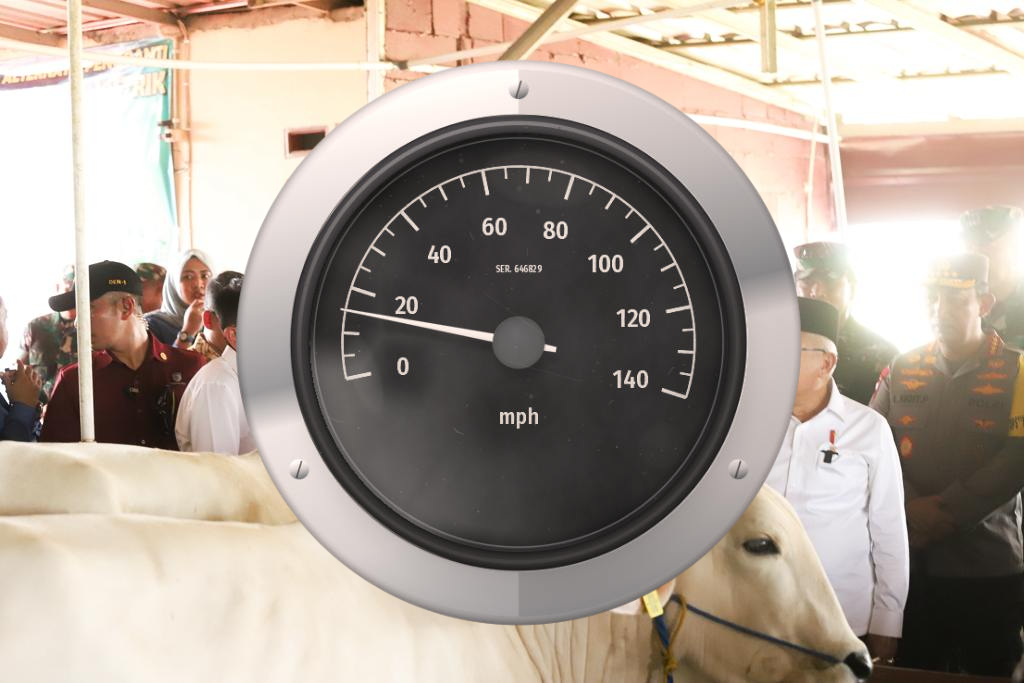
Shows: 15 mph
